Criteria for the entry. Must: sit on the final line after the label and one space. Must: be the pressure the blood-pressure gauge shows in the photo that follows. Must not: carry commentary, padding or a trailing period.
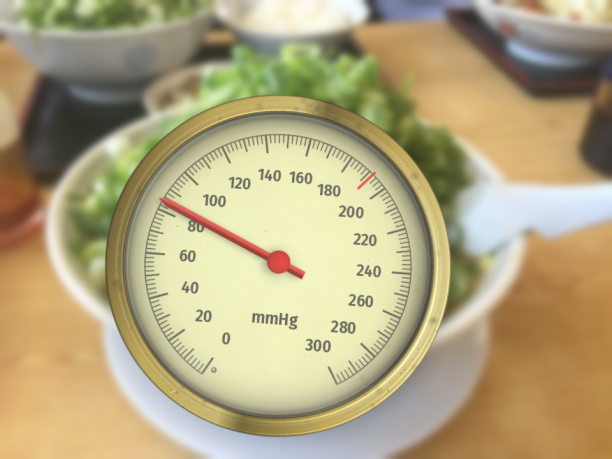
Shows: 84 mmHg
